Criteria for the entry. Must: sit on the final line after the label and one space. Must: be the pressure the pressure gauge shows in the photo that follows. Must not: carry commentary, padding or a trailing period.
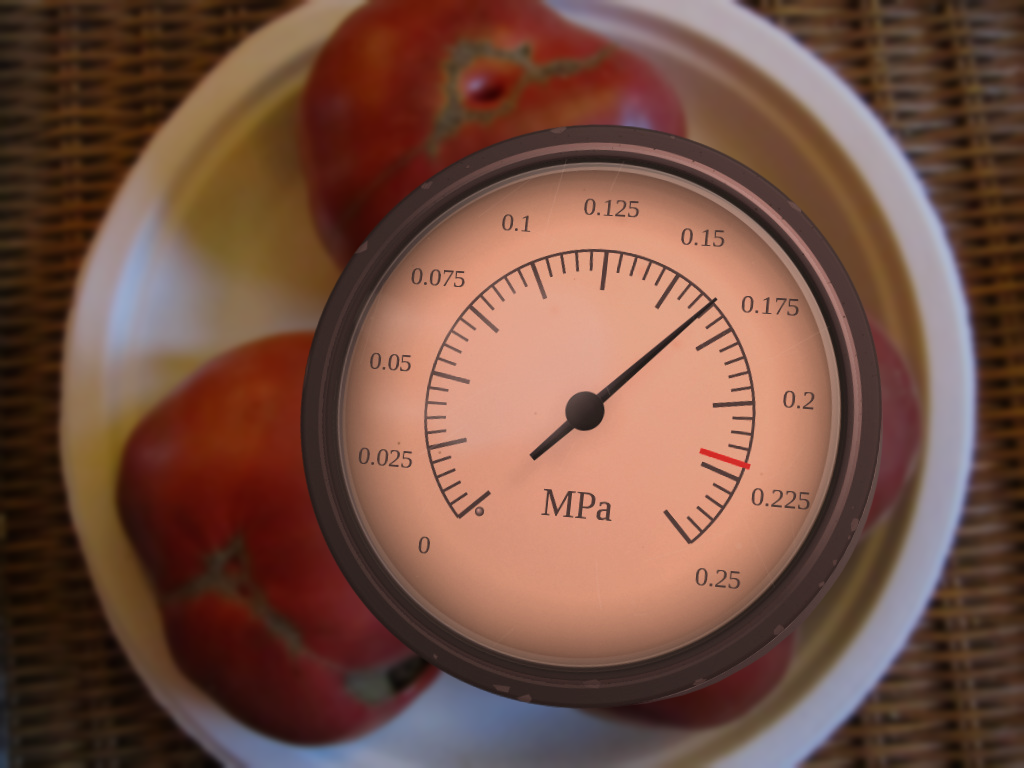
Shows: 0.165 MPa
